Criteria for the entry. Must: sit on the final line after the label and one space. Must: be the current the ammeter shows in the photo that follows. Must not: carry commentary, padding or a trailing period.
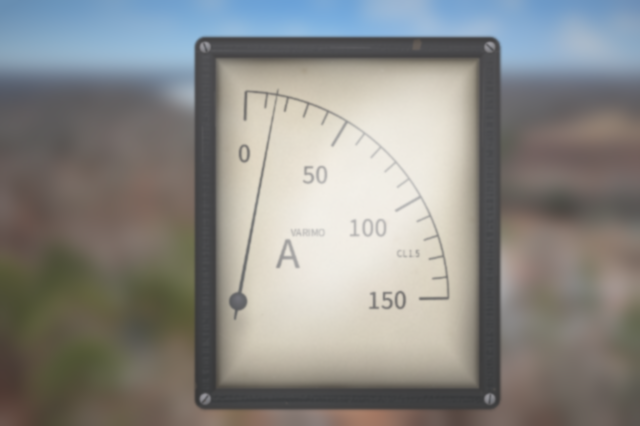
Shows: 15 A
